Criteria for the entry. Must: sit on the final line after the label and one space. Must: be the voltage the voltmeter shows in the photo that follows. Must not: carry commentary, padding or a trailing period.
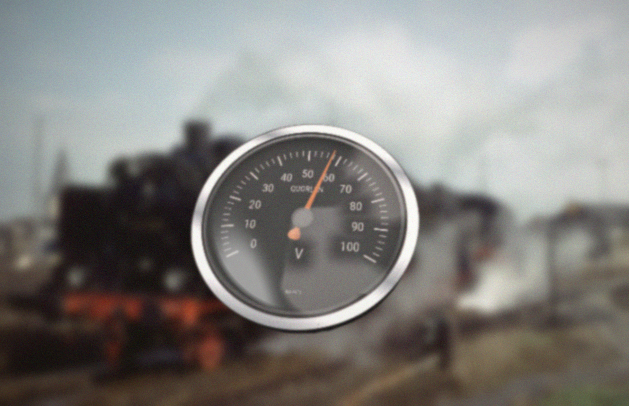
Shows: 58 V
